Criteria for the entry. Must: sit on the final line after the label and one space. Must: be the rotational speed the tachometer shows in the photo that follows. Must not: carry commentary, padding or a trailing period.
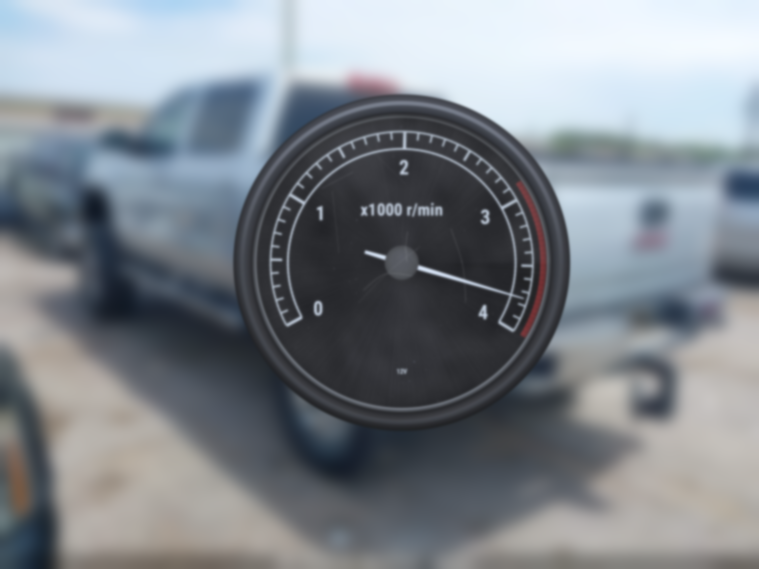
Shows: 3750 rpm
